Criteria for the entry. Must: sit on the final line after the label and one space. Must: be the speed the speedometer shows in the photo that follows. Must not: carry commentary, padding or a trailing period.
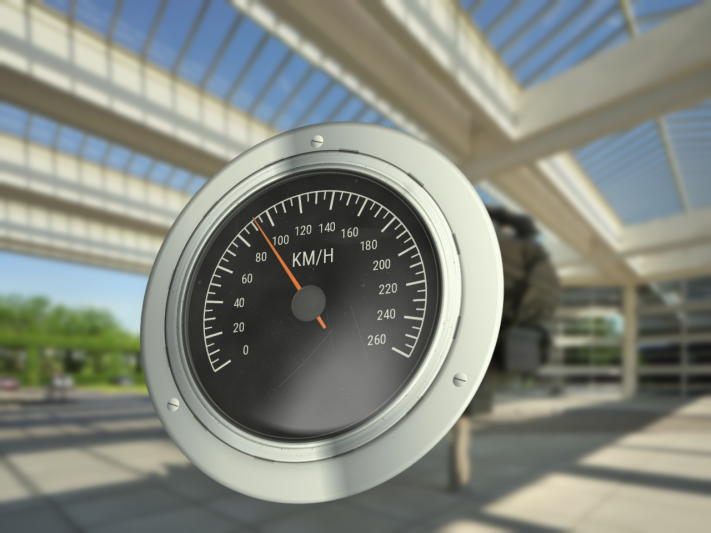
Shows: 92.5 km/h
